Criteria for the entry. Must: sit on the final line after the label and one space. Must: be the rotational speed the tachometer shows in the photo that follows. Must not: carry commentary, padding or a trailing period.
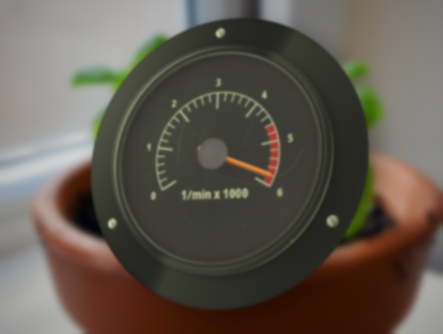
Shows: 5800 rpm
